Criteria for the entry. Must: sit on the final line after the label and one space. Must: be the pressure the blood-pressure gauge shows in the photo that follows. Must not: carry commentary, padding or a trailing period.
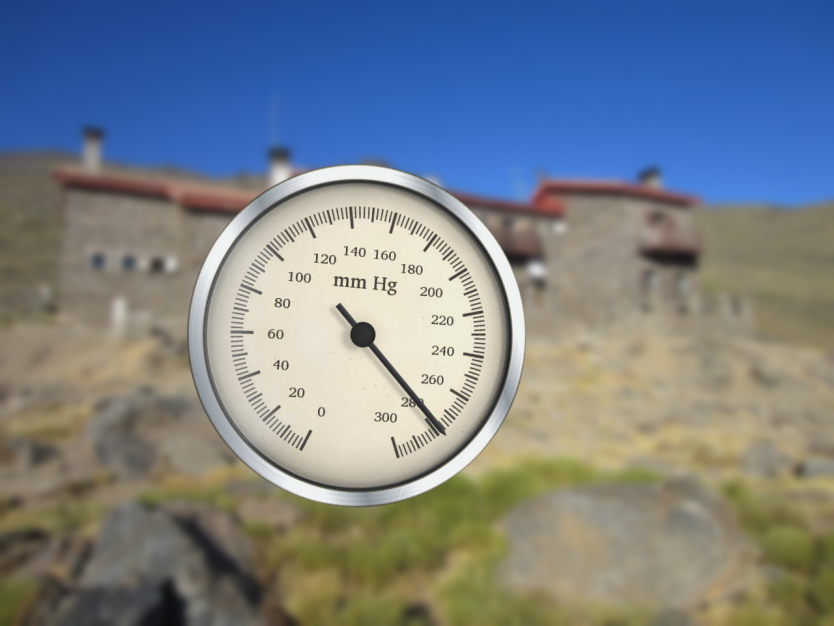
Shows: 278 mmHg
